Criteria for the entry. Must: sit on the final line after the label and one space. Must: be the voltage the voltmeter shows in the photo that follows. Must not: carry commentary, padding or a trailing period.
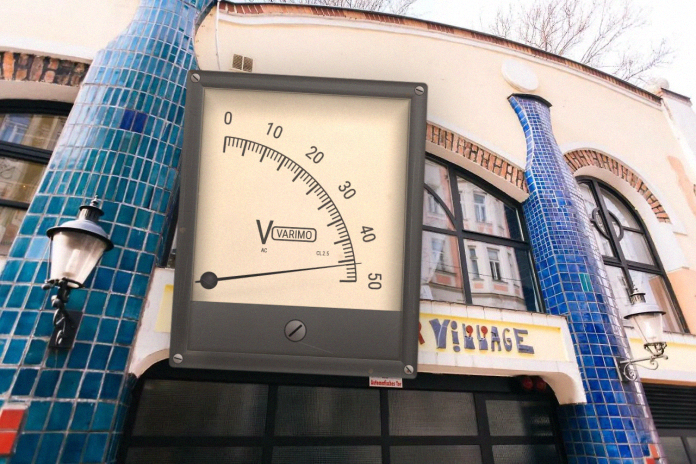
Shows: 46 V
